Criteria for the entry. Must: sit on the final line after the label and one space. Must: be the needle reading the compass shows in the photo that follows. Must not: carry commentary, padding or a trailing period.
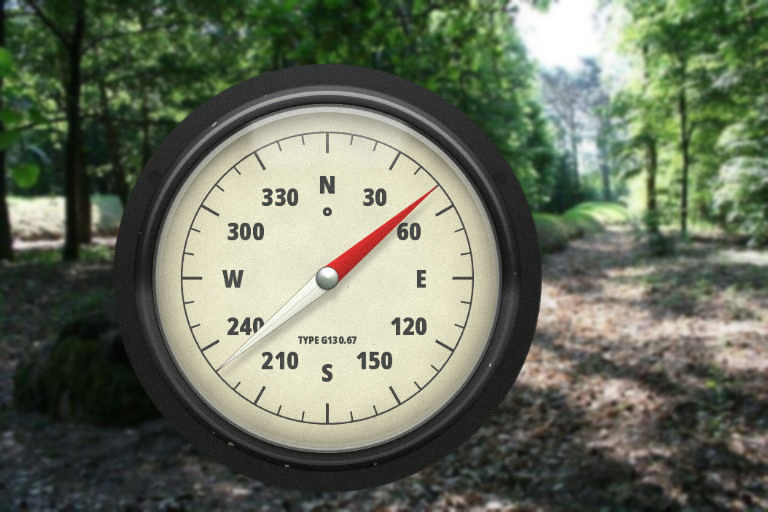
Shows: 50 °
